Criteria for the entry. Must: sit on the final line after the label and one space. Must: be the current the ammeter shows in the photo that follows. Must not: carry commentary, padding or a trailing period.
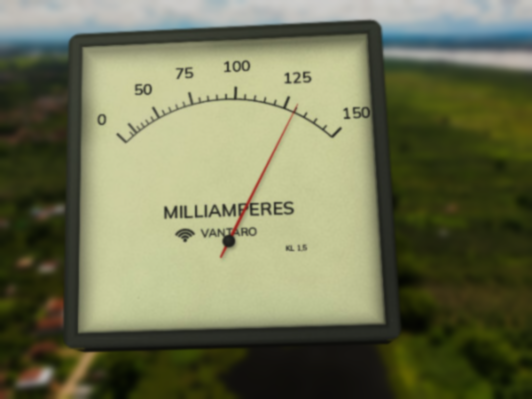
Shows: 130 mA
